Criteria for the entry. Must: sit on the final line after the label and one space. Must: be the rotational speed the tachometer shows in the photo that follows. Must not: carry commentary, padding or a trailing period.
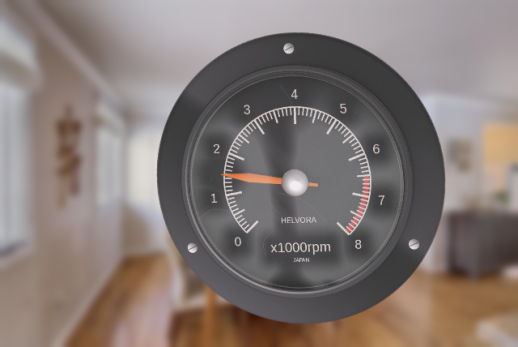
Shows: 1500 rpm
